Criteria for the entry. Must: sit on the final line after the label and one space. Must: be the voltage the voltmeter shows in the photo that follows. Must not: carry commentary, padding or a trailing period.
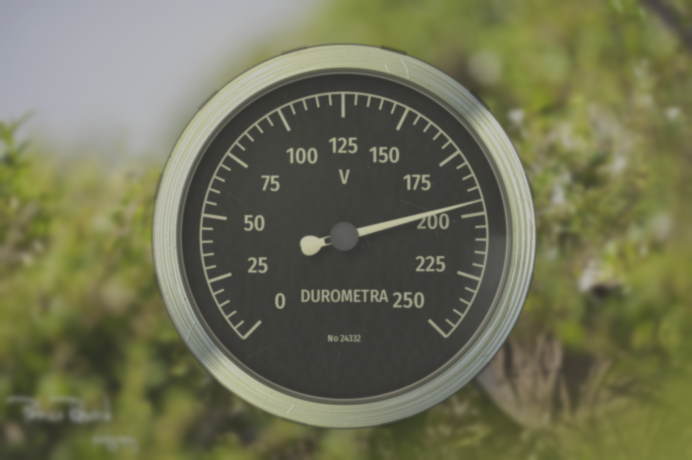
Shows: 195 V
